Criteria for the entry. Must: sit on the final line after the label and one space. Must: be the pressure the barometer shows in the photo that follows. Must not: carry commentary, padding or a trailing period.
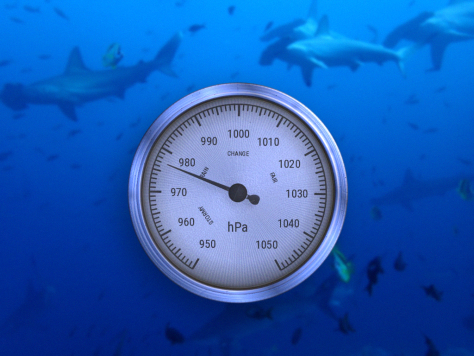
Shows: 977 hPa
